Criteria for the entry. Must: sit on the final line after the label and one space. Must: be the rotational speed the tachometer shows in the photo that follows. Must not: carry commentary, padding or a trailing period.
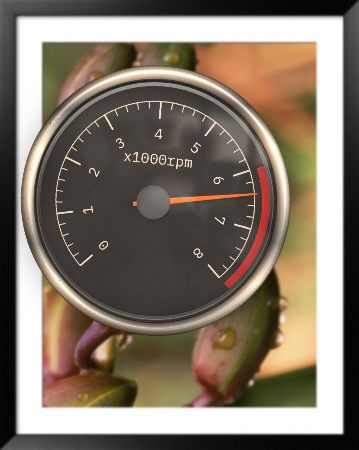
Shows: 6400 rpm
